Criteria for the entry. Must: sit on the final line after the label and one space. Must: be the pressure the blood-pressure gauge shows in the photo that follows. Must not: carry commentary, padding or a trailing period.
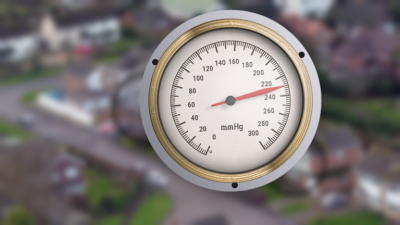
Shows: 230 mmHg
